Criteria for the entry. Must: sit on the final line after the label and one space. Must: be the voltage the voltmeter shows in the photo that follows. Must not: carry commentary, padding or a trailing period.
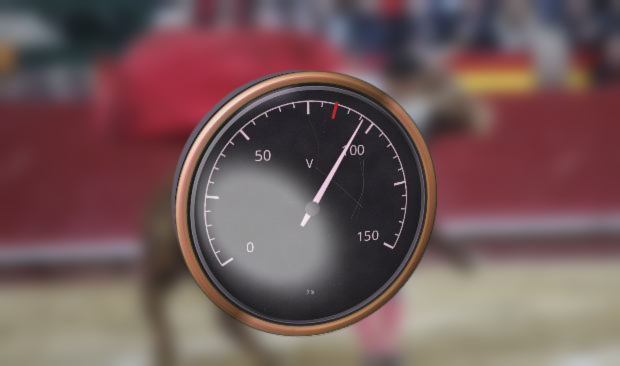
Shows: 95 V
